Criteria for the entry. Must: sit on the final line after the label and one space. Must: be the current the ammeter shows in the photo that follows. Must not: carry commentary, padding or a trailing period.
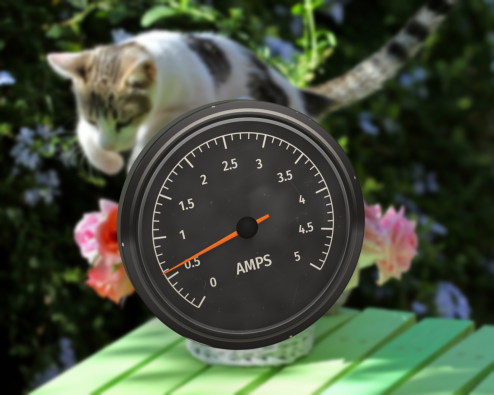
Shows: 0.6 A
